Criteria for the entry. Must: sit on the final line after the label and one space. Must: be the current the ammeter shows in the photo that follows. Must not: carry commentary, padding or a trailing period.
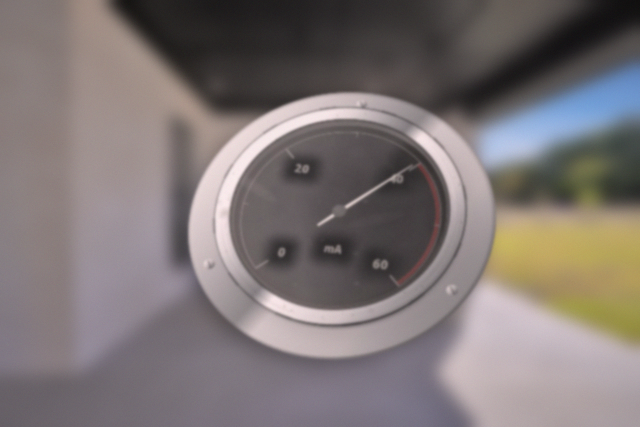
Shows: 40 mA
